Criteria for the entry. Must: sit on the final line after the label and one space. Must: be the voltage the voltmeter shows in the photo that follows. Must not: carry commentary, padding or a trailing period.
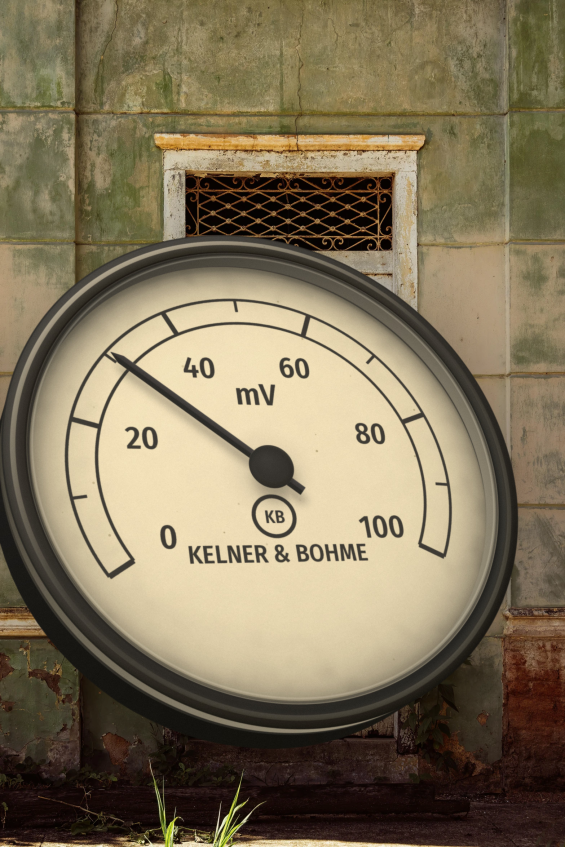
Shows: 30 mV
